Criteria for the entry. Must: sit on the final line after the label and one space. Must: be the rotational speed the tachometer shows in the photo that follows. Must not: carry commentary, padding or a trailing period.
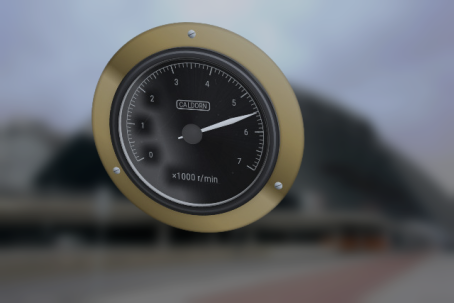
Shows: 5500 rpm
